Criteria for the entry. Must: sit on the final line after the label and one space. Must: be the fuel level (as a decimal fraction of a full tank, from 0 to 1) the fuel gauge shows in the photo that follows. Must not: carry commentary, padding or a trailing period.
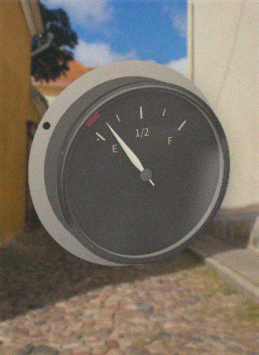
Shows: 0.125
